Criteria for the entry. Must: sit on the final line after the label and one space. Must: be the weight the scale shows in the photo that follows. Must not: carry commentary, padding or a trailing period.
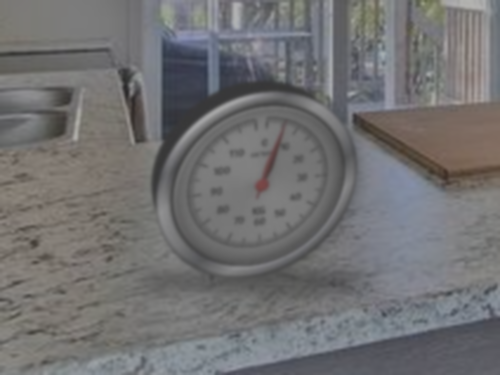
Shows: 5 kg
